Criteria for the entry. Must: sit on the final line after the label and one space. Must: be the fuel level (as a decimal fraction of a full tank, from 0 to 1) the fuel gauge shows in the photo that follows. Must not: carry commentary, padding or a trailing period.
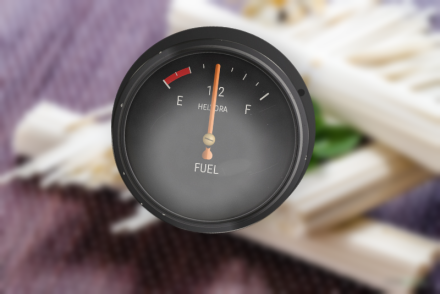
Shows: 0.5
